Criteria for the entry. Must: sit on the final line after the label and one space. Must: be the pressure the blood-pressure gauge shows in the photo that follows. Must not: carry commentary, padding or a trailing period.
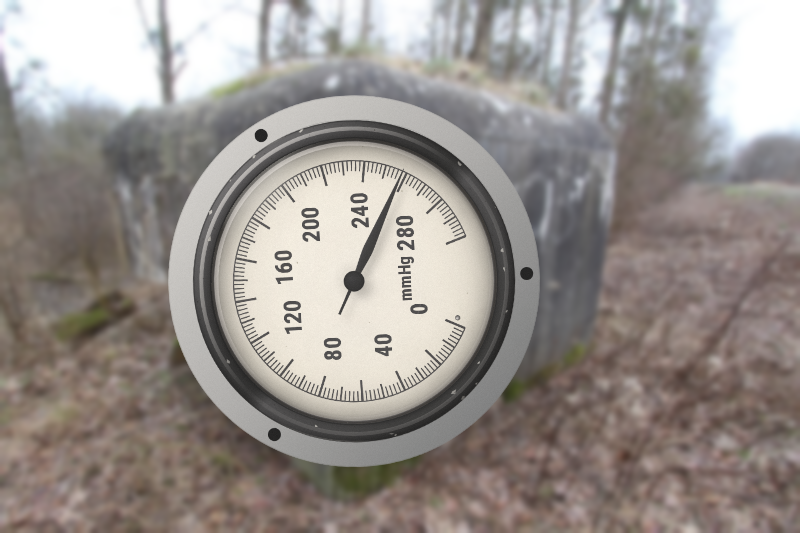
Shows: 258 mmHg
